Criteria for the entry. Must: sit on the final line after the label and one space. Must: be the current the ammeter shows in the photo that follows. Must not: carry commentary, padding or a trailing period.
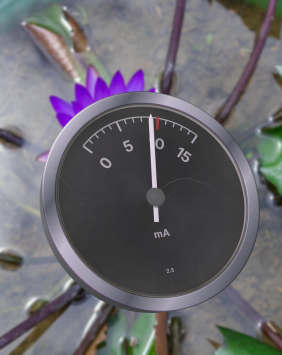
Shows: 9 mA
